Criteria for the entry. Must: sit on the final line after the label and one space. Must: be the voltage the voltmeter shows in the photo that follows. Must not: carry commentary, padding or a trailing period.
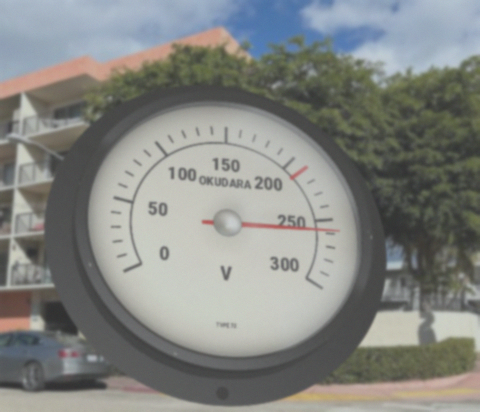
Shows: 260 V
